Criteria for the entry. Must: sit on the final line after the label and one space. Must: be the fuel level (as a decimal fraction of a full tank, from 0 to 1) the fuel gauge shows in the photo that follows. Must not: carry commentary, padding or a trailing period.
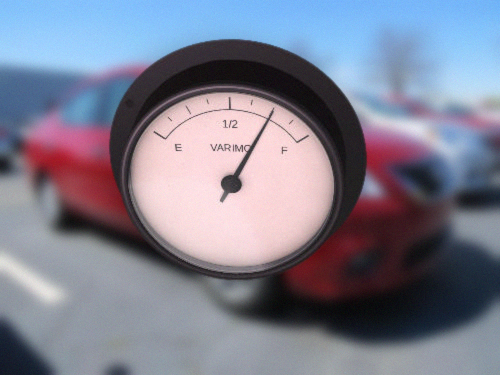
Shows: 0.75
